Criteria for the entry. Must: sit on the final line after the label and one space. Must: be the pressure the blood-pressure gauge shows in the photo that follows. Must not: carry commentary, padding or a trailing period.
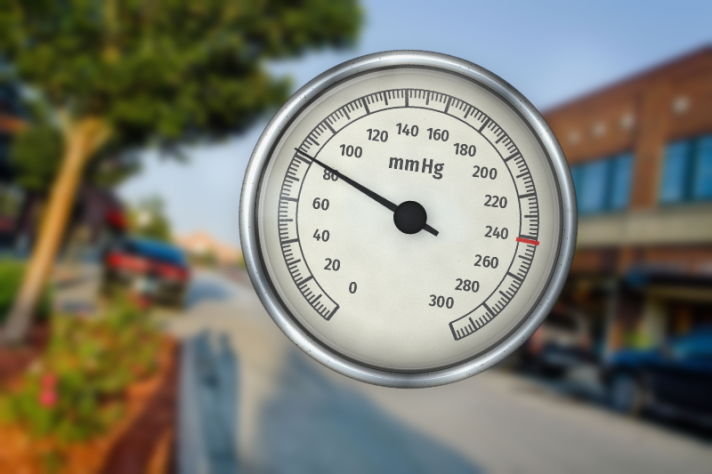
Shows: 82 mmHg
